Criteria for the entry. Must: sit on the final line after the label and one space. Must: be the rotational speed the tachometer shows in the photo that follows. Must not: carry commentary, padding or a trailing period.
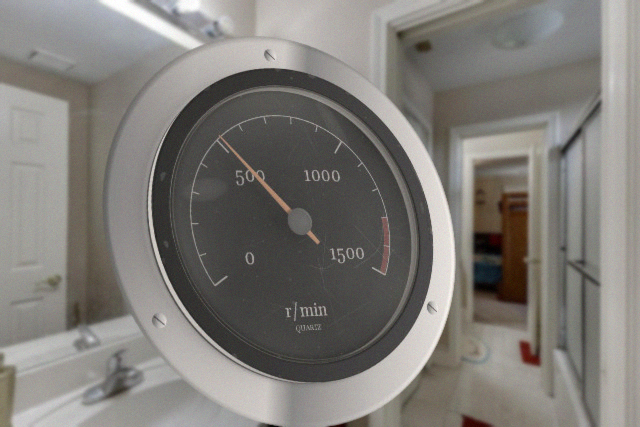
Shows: 500 rpm
